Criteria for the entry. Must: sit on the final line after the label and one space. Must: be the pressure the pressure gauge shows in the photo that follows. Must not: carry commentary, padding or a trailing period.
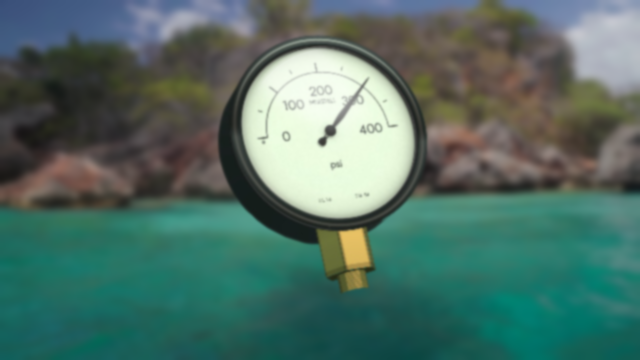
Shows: 300 psi
